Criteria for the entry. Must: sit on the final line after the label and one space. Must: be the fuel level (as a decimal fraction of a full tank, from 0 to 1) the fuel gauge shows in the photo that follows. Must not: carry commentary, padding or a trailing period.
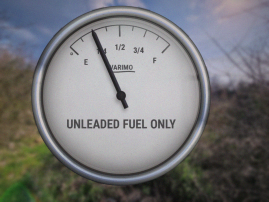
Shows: 0.25
